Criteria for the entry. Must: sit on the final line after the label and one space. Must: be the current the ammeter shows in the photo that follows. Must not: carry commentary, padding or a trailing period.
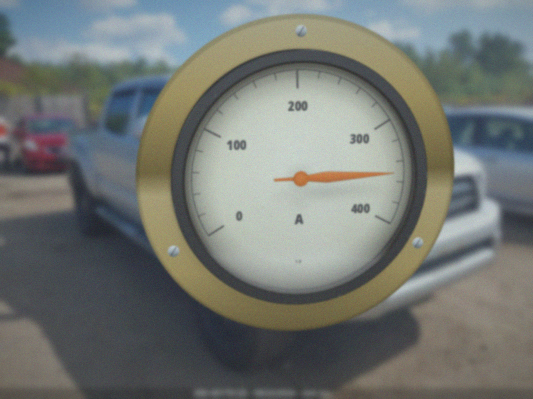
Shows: 350 A
